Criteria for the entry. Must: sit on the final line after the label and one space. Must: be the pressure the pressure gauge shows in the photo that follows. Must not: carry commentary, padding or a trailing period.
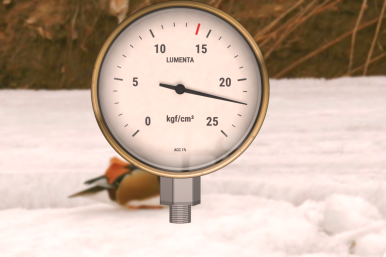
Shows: 22 kg/cm²
